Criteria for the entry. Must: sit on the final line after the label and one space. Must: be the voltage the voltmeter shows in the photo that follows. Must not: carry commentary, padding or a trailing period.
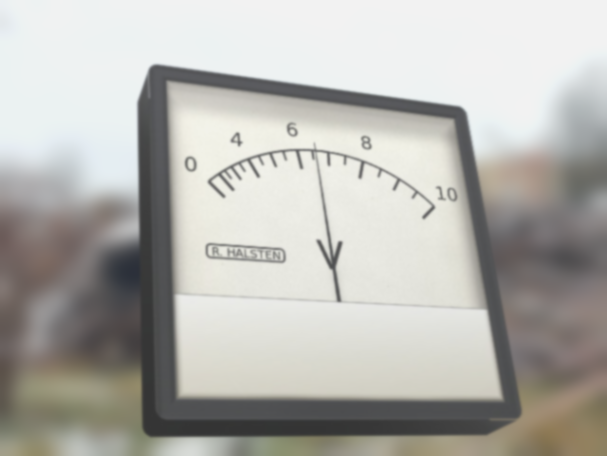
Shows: 6.5 V
